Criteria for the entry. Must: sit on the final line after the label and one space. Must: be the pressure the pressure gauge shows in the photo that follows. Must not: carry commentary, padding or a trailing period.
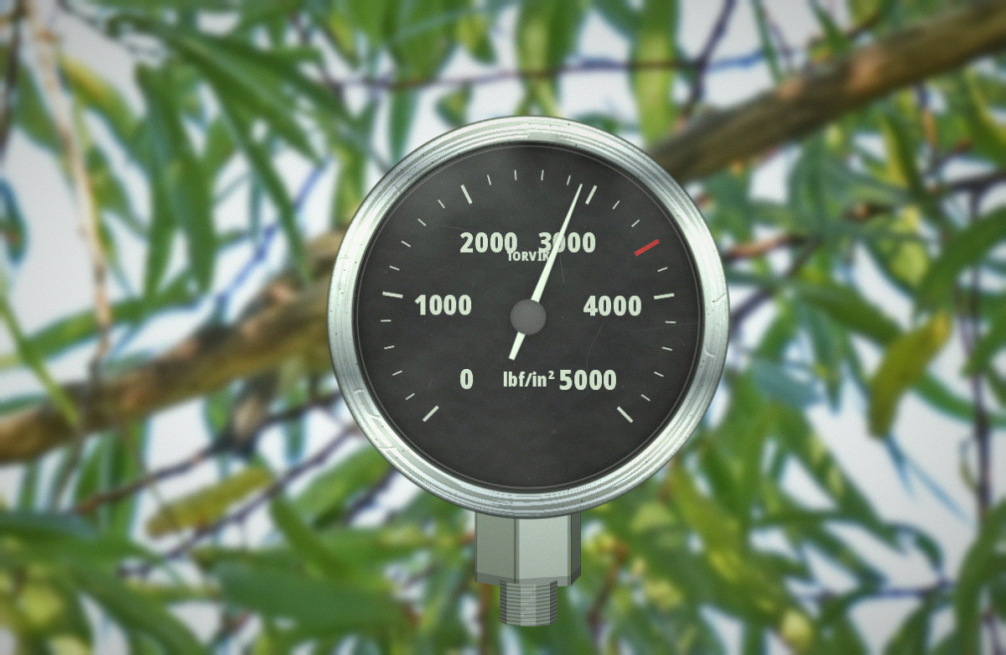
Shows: 2900 psi
